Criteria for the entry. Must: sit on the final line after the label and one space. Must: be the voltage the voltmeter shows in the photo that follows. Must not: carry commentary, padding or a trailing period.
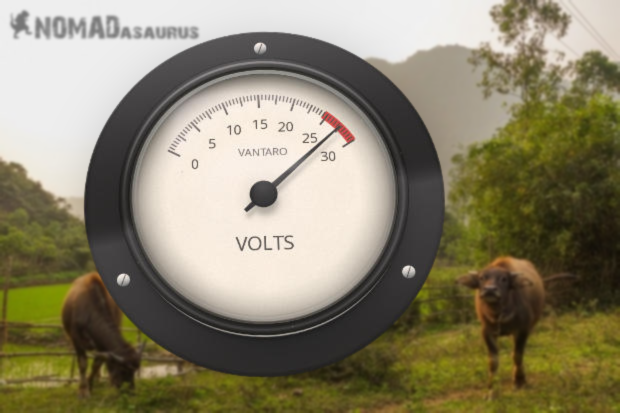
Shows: 27.5 V
